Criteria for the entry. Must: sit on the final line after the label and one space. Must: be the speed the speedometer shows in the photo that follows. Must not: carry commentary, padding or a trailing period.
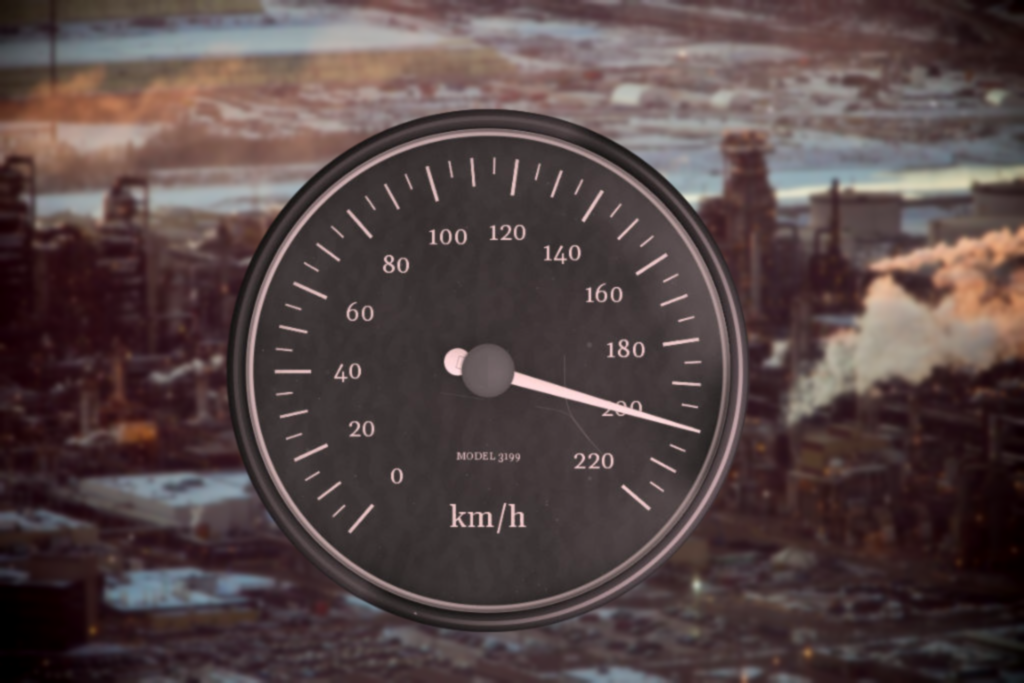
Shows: 200 km/h
